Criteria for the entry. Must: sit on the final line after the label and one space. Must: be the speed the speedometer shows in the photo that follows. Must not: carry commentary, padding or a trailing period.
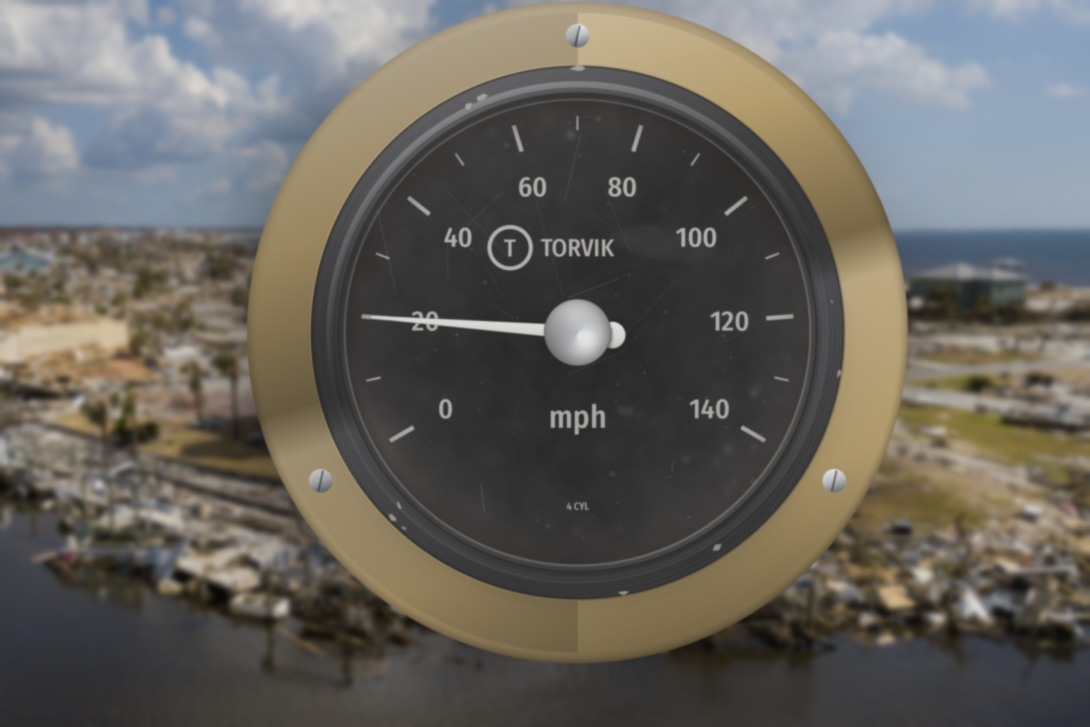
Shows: 20 mph
